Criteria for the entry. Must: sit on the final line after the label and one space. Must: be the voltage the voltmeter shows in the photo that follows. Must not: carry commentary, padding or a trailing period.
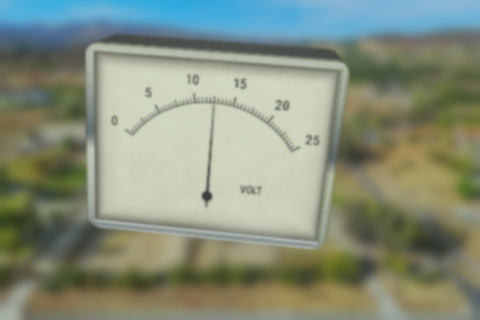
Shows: 12.5 V
